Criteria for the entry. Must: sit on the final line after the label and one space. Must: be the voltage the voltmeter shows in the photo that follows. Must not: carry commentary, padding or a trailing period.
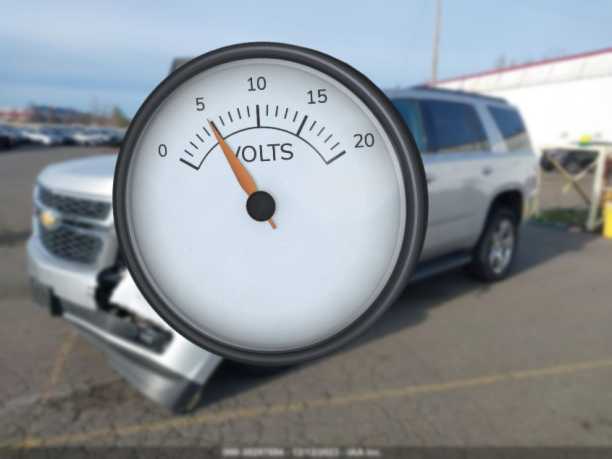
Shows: 5 V
